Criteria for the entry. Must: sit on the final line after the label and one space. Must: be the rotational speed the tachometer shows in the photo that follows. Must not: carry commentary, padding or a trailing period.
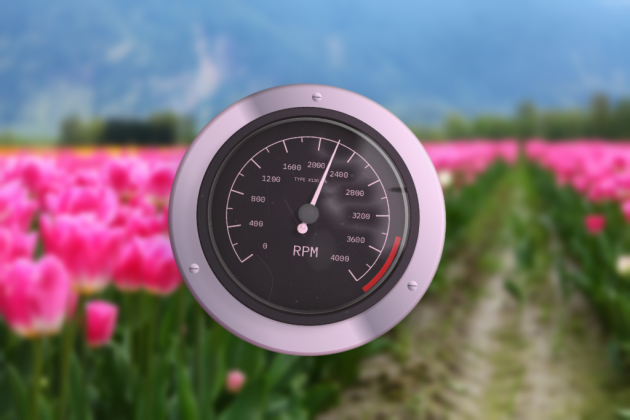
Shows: 2200 rpm
